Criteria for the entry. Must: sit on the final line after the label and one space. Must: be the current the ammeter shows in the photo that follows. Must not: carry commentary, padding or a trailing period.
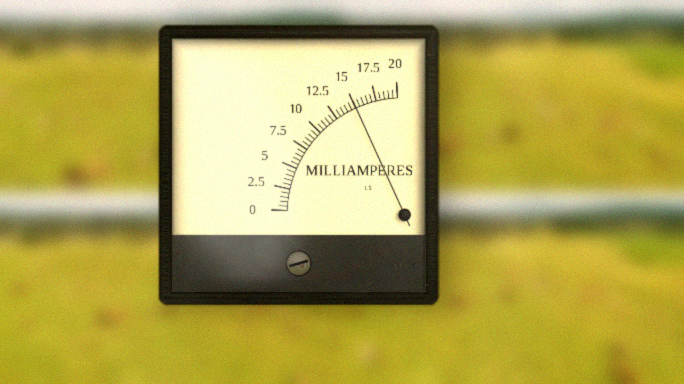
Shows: 15 mA
